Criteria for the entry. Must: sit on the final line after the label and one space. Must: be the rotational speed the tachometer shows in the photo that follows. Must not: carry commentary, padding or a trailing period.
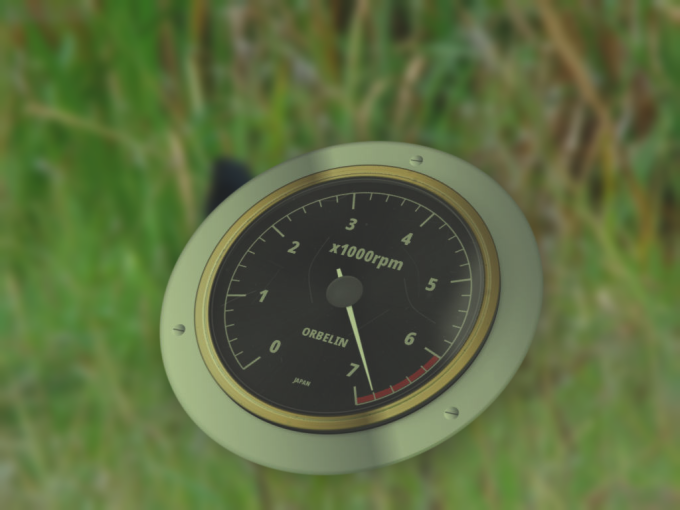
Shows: 6800 rpm
